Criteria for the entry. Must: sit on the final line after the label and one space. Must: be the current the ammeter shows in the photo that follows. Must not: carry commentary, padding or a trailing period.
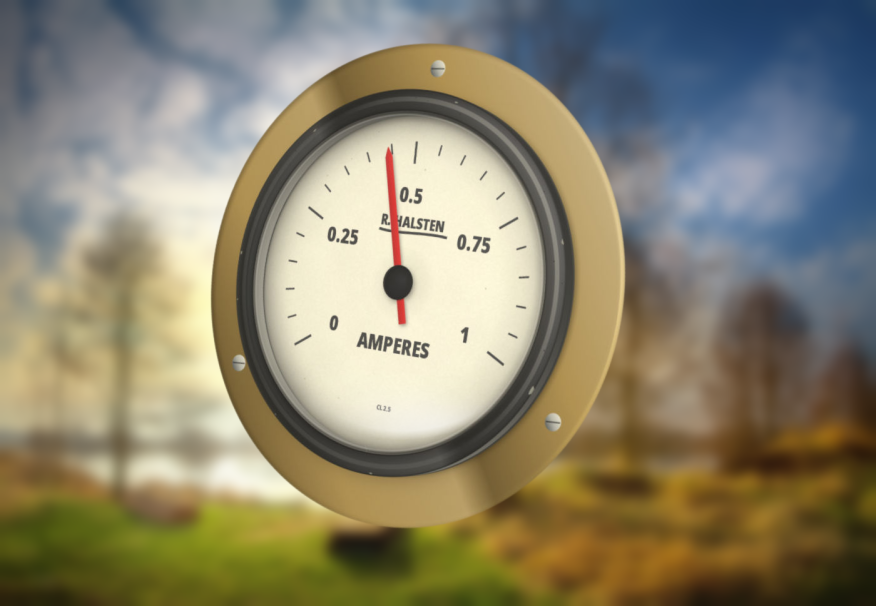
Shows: 0.45 A
